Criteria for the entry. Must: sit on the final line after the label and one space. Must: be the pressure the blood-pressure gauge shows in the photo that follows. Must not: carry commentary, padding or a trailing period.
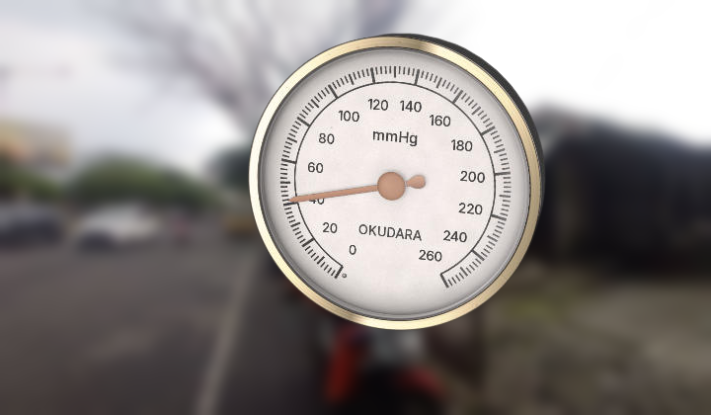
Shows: 42 mmHg
